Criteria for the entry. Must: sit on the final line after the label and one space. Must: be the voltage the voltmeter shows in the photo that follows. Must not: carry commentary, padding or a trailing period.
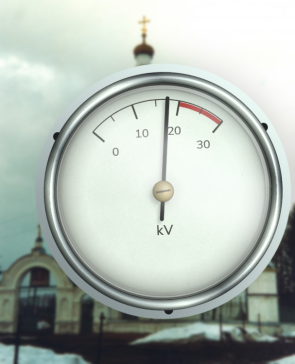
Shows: 17.5 kV
